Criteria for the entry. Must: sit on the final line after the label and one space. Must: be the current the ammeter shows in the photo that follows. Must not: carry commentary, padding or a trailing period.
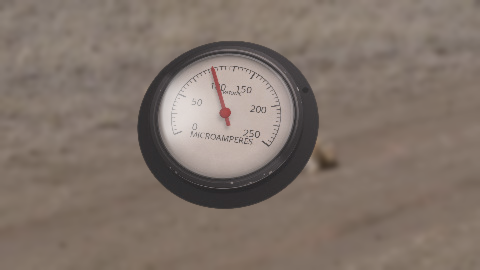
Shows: 100 µA
